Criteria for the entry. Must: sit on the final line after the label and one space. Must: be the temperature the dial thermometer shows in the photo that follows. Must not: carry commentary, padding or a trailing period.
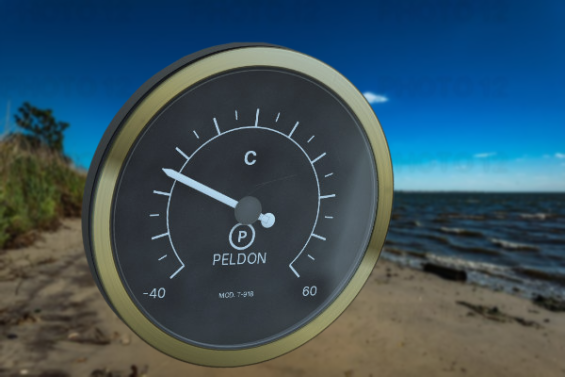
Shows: -15 °C
